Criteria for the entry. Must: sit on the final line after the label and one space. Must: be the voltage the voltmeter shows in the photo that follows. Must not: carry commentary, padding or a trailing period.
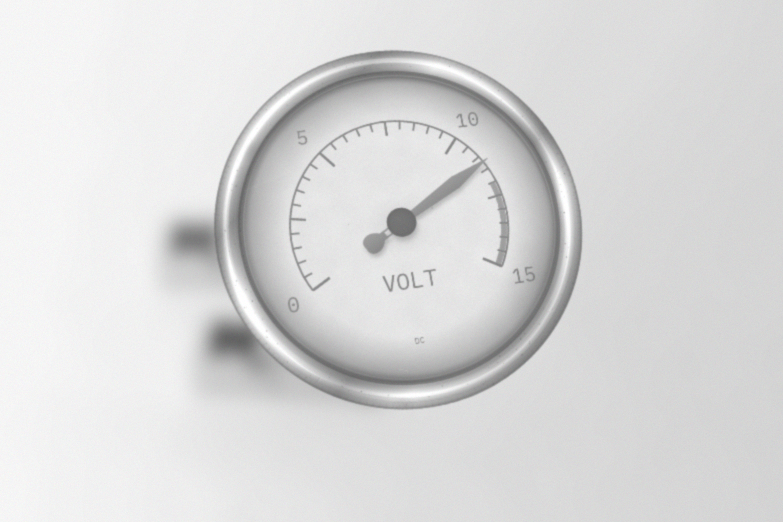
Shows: 11.25 V
